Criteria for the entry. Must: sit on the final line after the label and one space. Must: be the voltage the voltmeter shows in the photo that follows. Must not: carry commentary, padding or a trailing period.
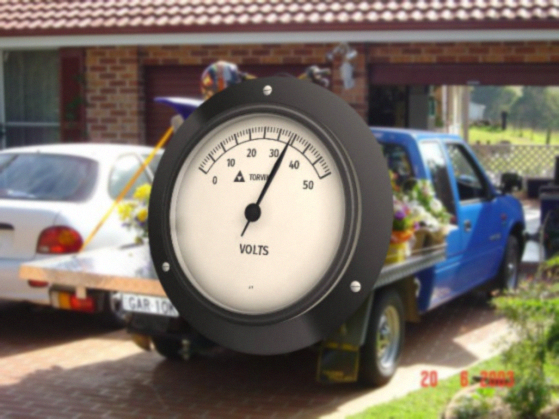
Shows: 35 V
